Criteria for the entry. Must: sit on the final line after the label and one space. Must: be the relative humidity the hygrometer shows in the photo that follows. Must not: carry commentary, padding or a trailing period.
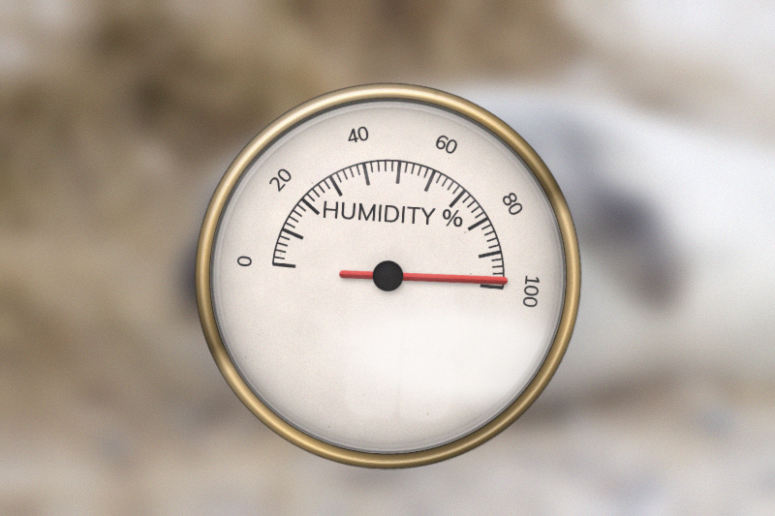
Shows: 98 %
